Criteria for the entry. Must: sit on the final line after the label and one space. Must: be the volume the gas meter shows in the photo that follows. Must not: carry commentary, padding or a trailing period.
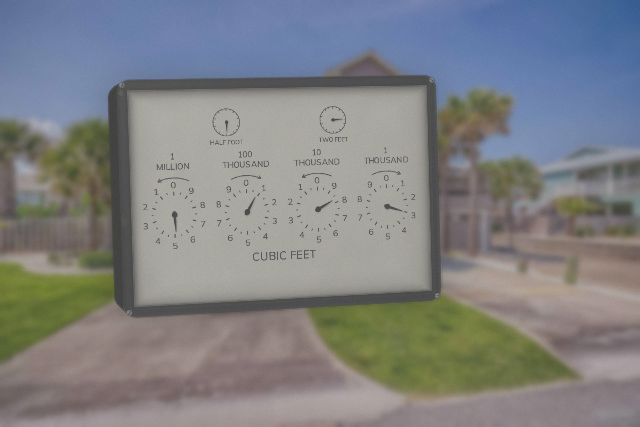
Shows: 508300 ft³
